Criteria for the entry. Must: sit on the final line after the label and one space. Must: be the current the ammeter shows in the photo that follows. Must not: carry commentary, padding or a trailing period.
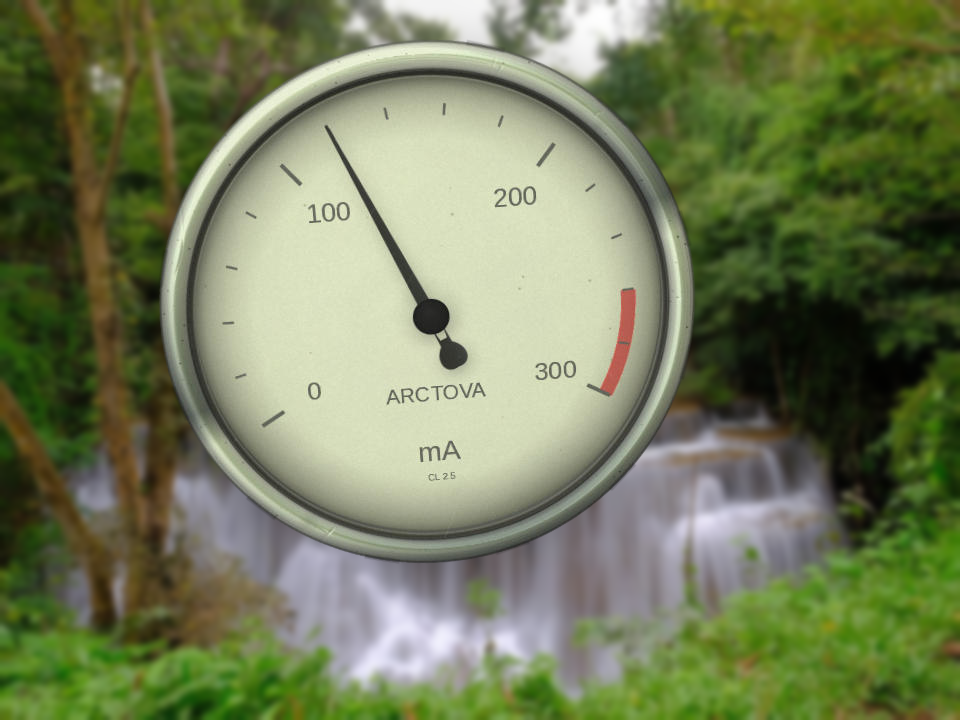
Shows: 120 mA
